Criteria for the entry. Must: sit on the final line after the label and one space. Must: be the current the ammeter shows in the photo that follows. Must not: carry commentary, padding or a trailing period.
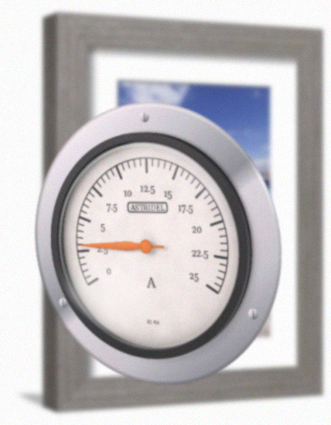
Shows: 3 A
